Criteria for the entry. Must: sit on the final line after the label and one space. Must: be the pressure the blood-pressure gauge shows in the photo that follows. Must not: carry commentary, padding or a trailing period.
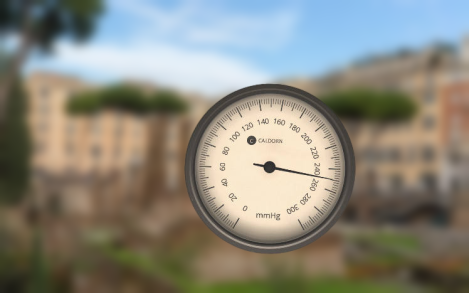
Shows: 250 mmHg
